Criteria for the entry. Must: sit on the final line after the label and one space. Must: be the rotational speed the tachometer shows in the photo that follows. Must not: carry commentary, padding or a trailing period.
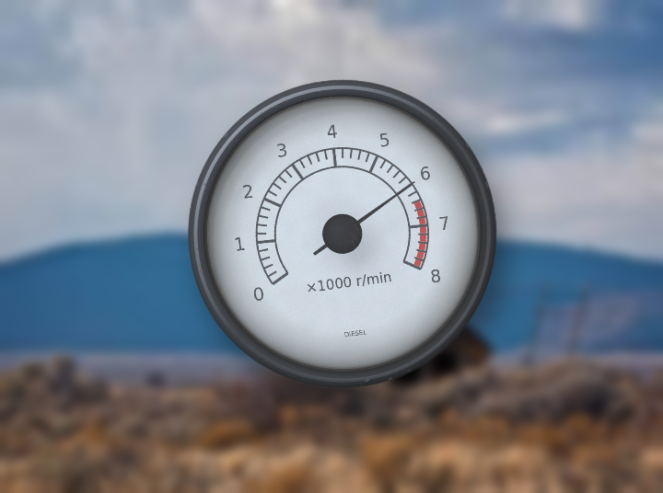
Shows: 6000 rpm
